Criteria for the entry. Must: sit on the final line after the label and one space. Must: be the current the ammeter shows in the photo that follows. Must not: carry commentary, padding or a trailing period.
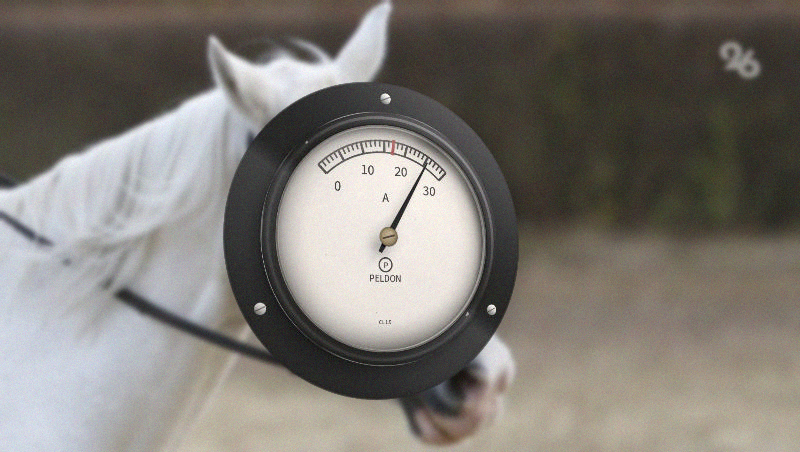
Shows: 25 A
